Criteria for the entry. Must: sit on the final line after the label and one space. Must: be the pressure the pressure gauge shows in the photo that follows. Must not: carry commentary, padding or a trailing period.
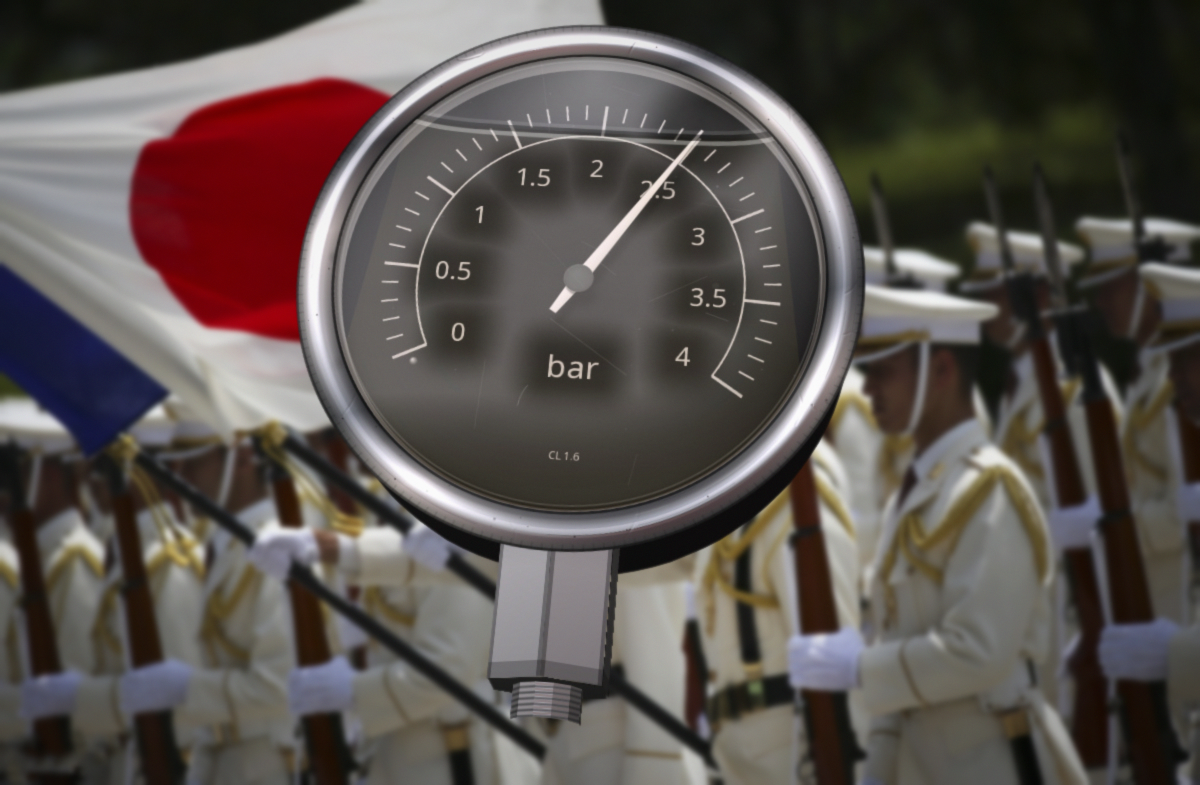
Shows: 2.5 bar
